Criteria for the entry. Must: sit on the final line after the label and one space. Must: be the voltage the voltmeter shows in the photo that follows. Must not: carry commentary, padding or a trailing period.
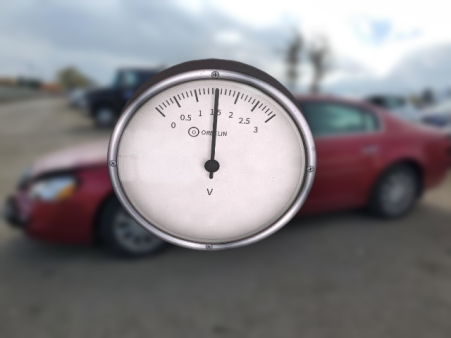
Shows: 1.5 V
